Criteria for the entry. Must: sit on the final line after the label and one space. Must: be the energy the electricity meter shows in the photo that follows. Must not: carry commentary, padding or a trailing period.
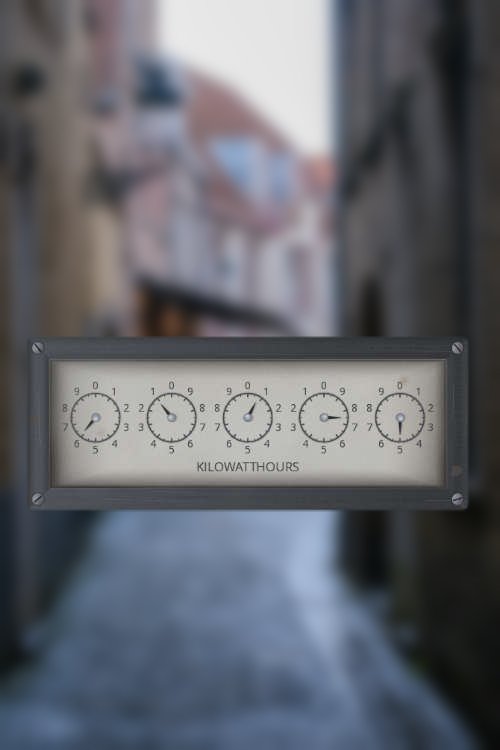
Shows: 61075 kWh
